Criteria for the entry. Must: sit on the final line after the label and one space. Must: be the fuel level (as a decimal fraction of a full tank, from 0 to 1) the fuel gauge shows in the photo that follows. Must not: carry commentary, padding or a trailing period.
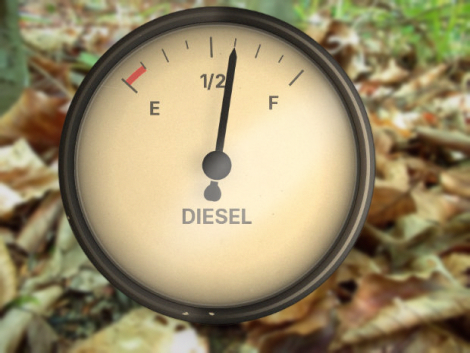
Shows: 0.625
